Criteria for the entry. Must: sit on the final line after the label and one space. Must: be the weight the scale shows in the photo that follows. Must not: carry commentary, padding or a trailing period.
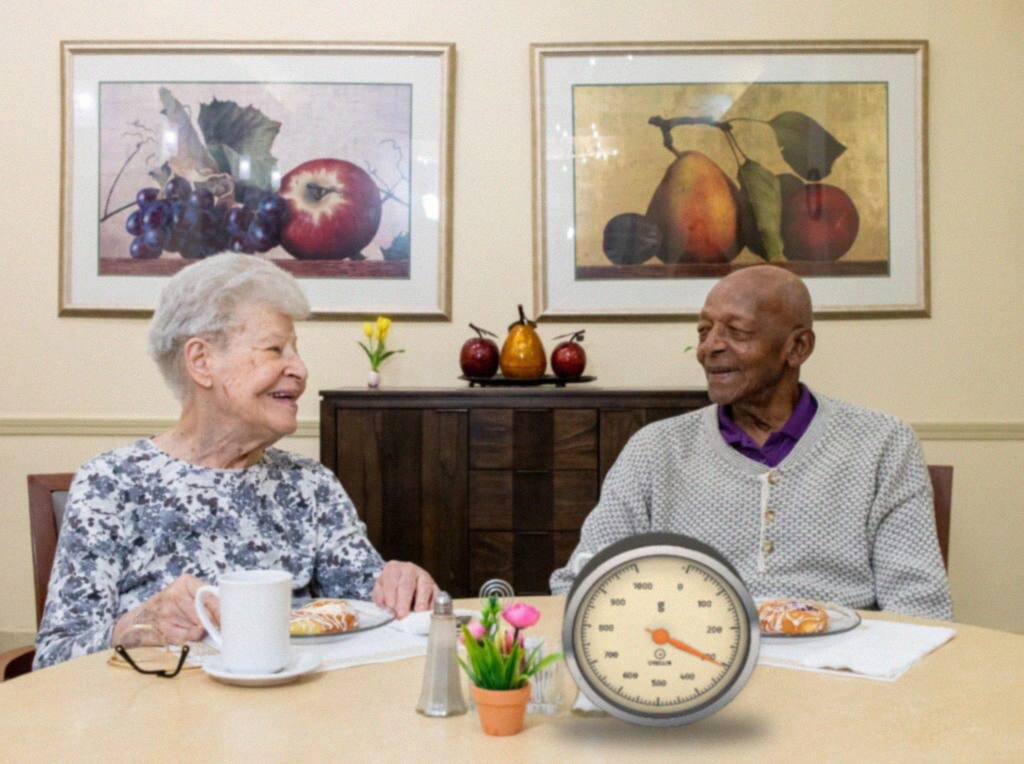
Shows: 300 g
